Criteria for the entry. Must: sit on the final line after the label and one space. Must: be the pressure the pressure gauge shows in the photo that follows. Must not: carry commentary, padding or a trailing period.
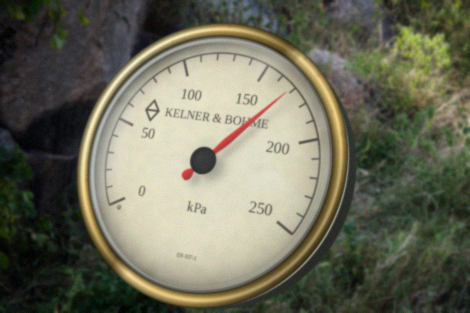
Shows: 170 kPa
